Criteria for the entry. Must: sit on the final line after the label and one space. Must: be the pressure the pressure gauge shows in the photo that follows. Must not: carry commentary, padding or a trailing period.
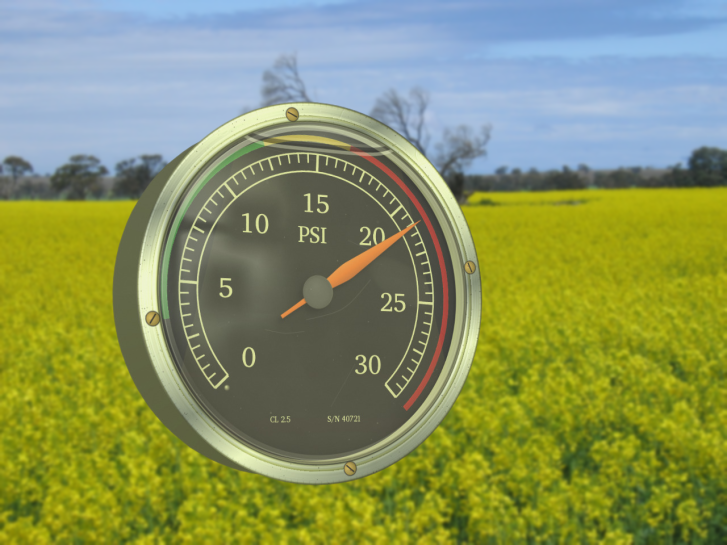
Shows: 21 psi
